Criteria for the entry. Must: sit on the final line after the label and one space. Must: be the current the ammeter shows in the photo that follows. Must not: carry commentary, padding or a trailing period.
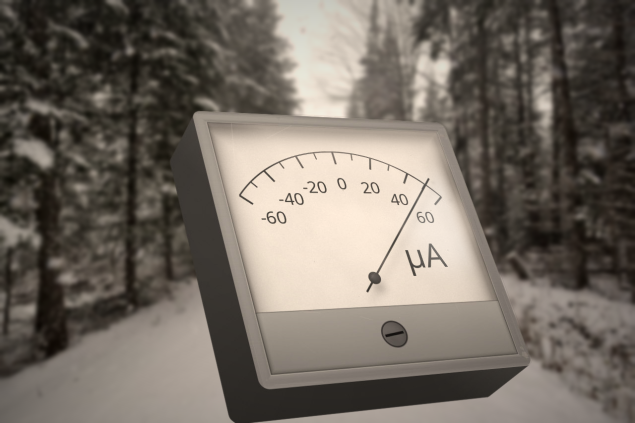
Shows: 50 µA
